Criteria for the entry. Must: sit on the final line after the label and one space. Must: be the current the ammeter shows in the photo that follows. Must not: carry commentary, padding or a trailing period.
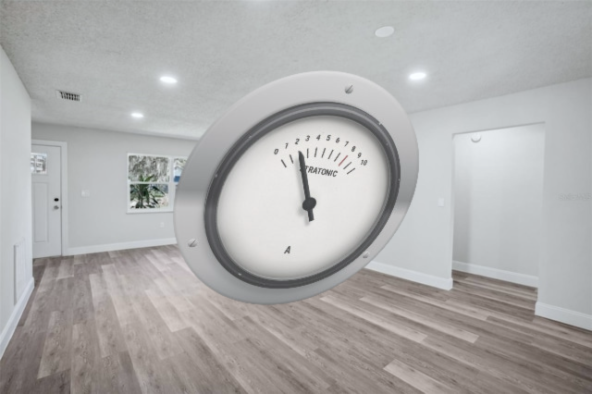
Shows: 2 A
